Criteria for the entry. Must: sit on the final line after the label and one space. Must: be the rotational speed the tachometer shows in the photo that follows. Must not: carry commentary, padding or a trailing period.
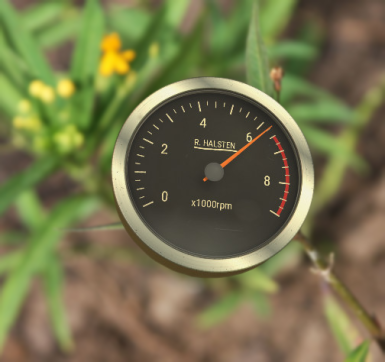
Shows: 6250 rpm
